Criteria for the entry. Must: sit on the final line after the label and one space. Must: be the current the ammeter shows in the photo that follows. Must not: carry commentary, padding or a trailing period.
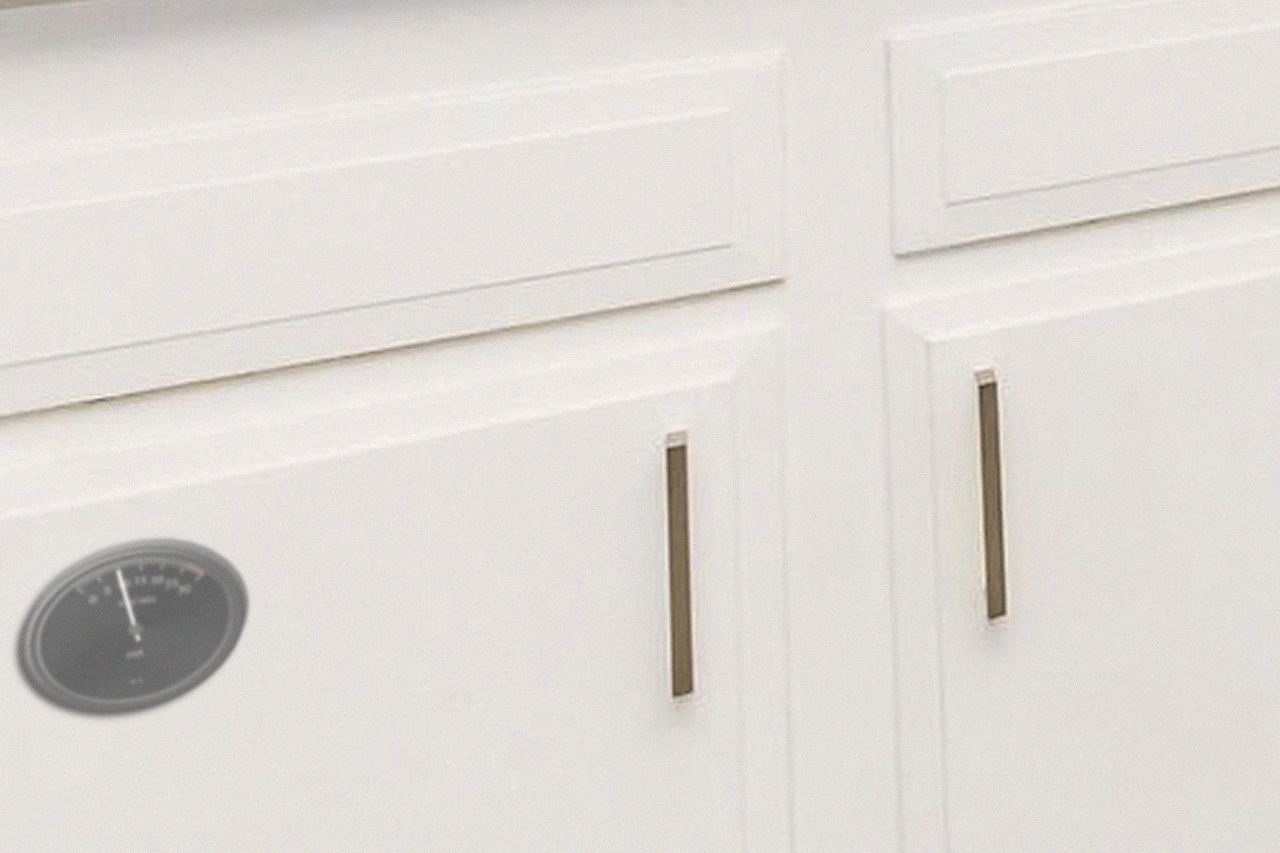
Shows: 10 mA
